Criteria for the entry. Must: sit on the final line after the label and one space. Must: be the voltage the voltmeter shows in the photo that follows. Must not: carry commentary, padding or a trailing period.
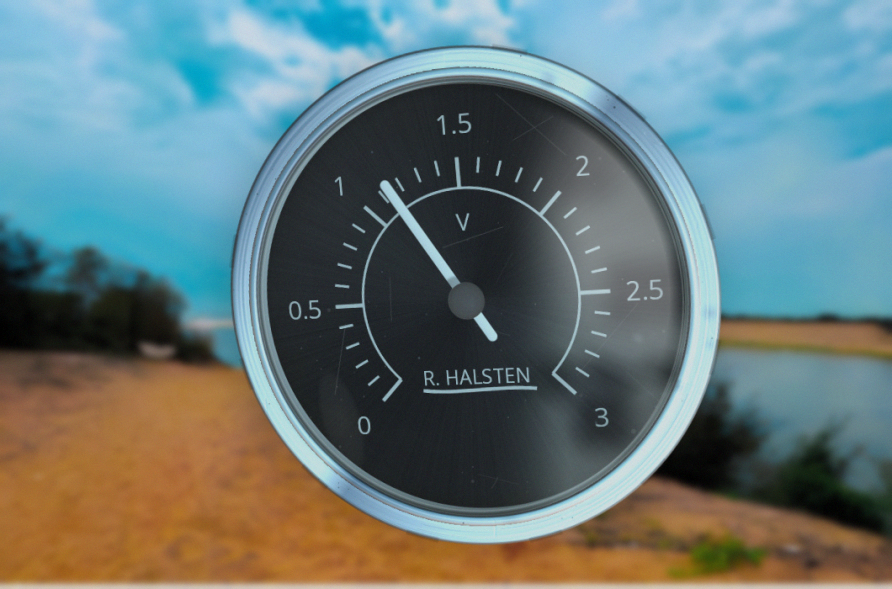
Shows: 1.15 V
